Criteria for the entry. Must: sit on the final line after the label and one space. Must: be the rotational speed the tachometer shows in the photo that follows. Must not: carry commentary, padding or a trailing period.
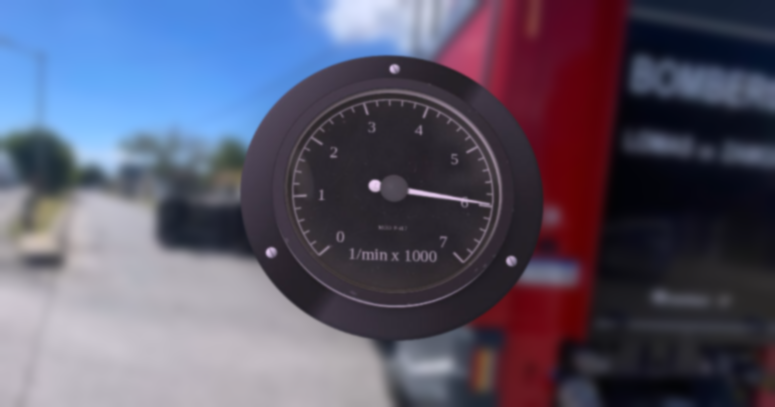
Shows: 6000 rpm
